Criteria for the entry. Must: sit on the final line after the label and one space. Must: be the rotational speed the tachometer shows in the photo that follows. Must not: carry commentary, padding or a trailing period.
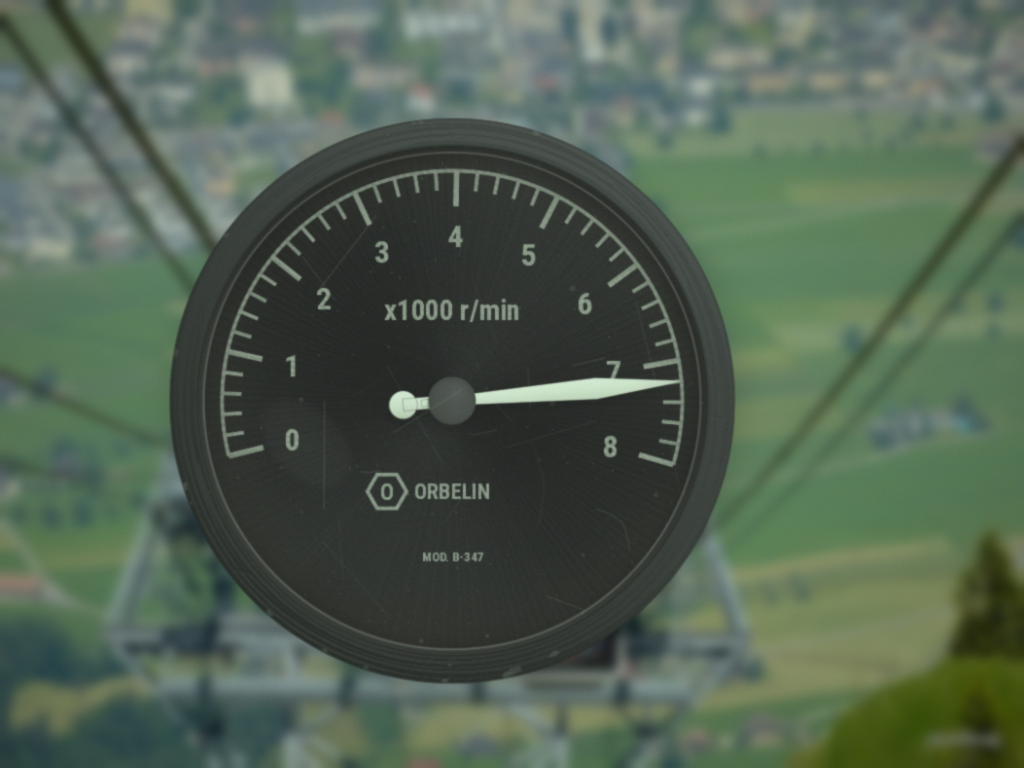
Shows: 7200 rpm
